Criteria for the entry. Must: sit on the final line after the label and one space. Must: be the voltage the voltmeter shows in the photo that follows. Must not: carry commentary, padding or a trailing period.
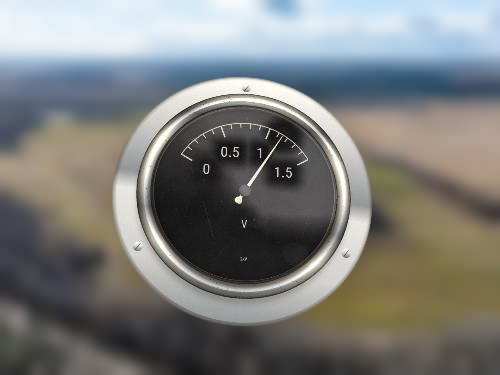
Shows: 1.15 V
